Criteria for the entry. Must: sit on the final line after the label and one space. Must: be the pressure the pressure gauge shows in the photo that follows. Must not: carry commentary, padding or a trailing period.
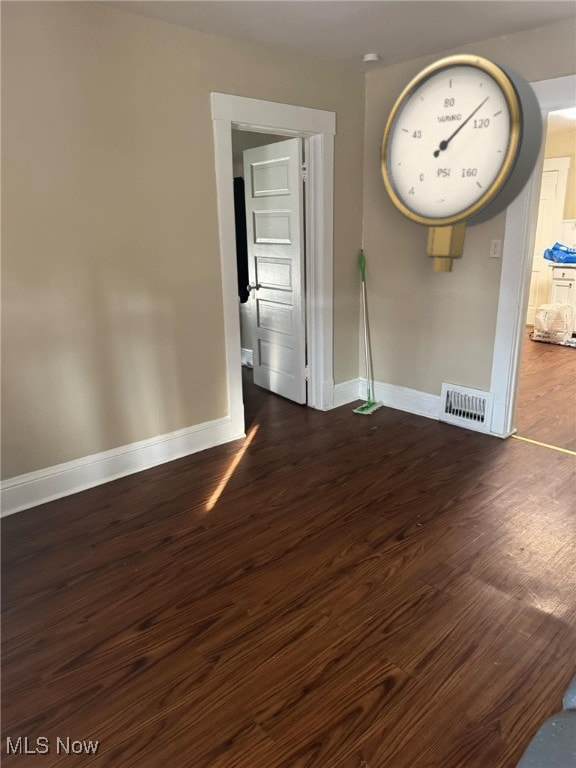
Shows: 110 psi
